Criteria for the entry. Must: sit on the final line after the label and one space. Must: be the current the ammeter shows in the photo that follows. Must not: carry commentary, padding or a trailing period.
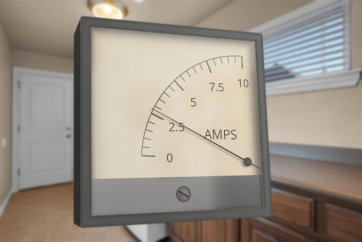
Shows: 2.75 A
